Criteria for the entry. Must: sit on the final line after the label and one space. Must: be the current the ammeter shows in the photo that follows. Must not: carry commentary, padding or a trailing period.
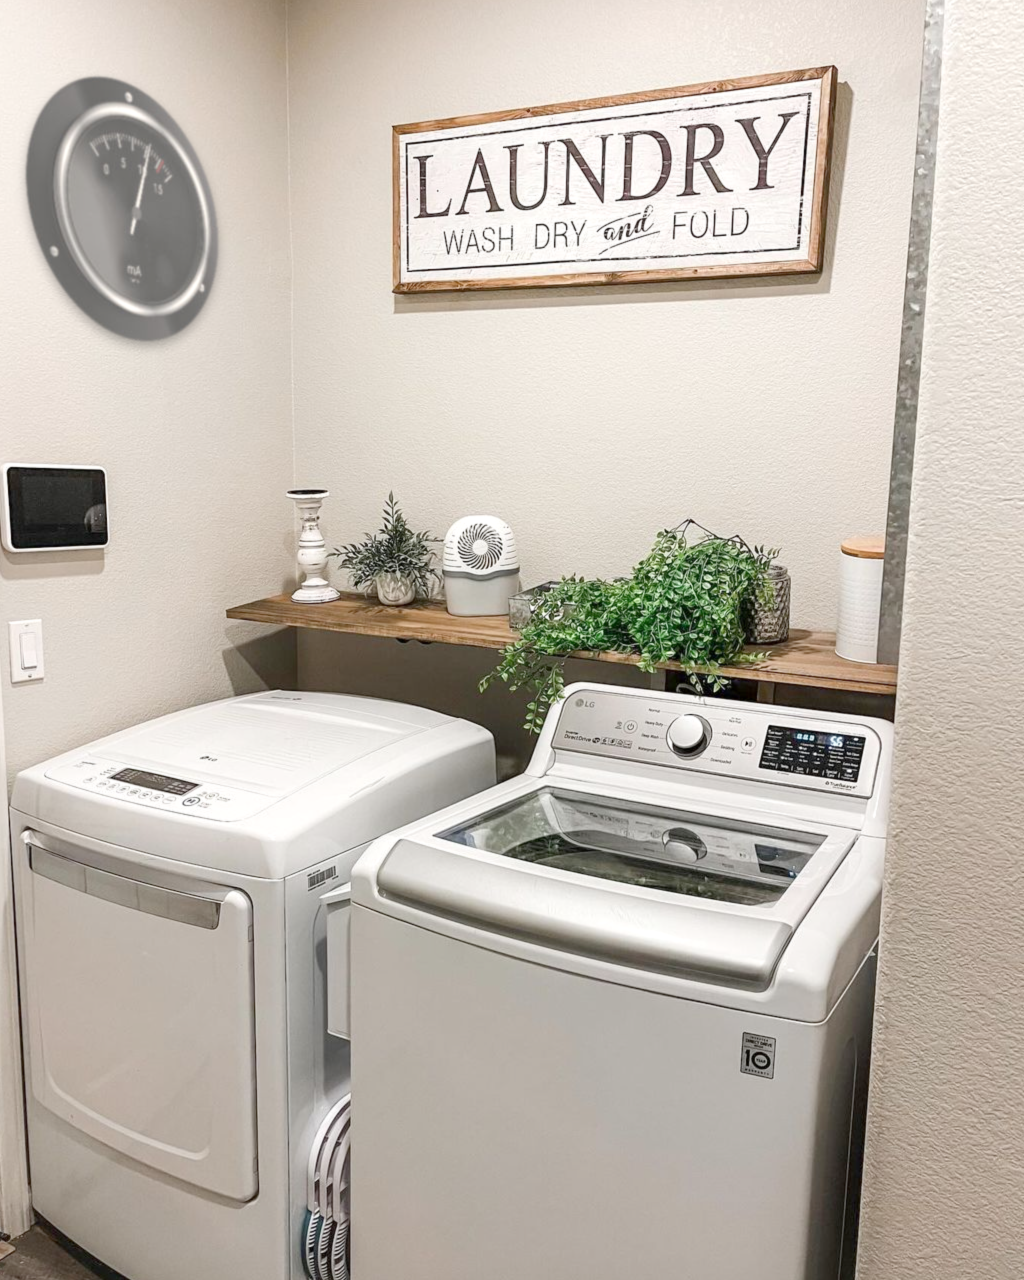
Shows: 10 mA
